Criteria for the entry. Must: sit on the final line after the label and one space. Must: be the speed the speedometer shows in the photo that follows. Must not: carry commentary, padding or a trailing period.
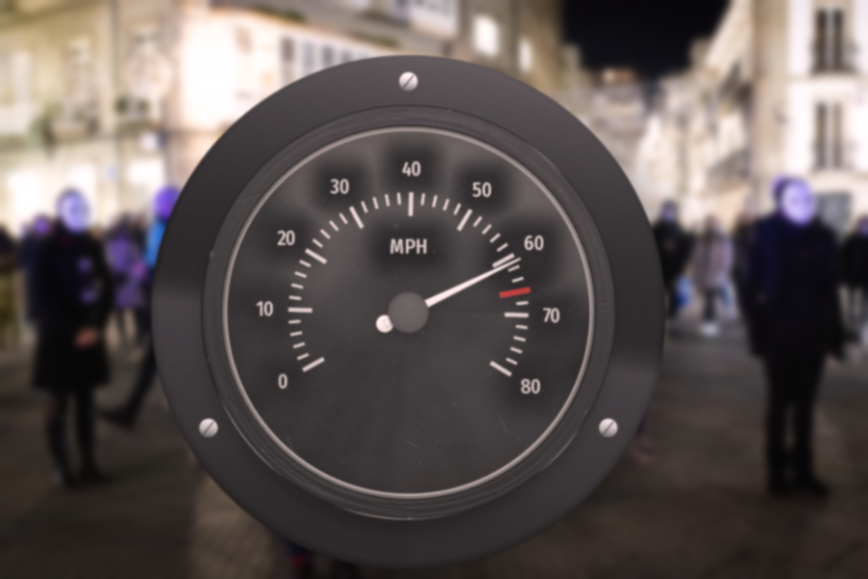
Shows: 61 mph
